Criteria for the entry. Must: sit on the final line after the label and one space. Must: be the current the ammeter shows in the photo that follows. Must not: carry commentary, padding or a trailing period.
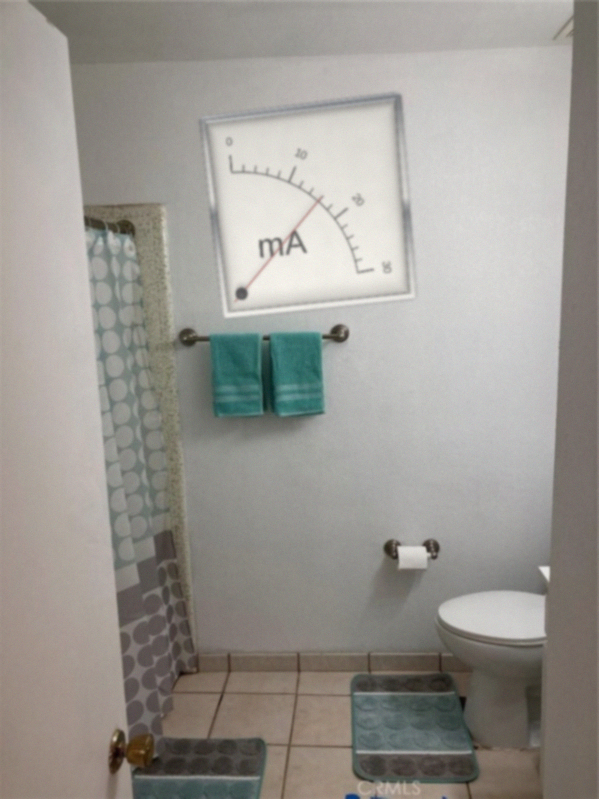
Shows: 16 mA
